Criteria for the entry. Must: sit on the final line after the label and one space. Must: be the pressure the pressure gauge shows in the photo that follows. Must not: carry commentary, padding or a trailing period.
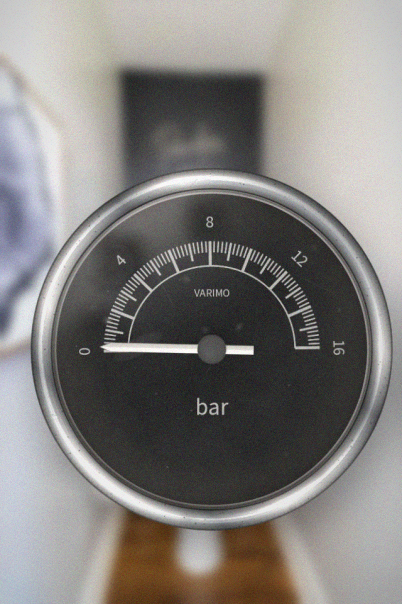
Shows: 0.2 bar
